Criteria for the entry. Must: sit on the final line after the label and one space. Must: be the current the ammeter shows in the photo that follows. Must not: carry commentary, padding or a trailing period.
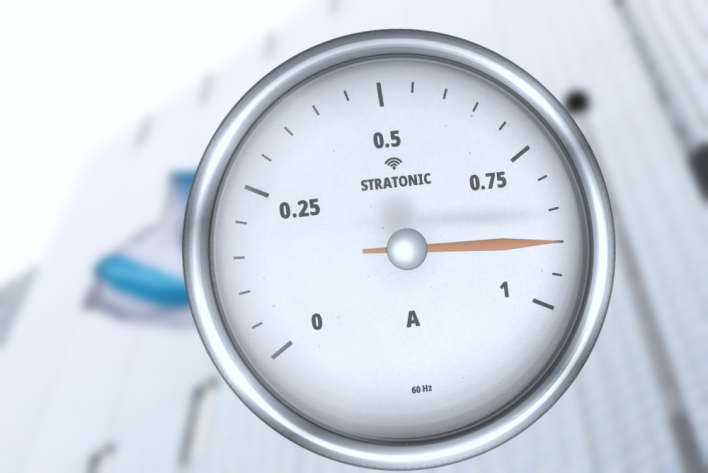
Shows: 0.9 A
